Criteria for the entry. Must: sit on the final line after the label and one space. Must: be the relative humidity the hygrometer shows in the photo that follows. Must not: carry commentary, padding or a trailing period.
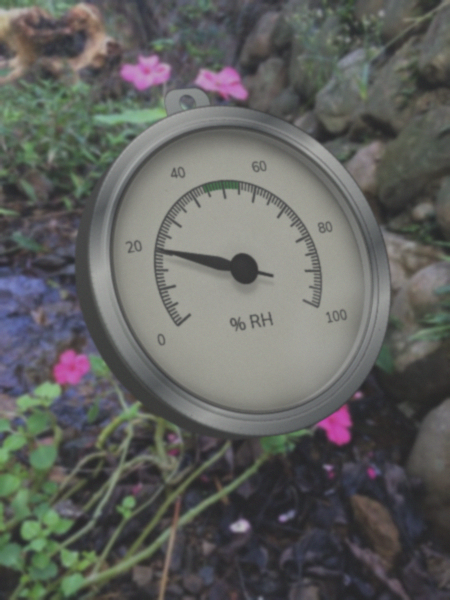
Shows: 20 %
